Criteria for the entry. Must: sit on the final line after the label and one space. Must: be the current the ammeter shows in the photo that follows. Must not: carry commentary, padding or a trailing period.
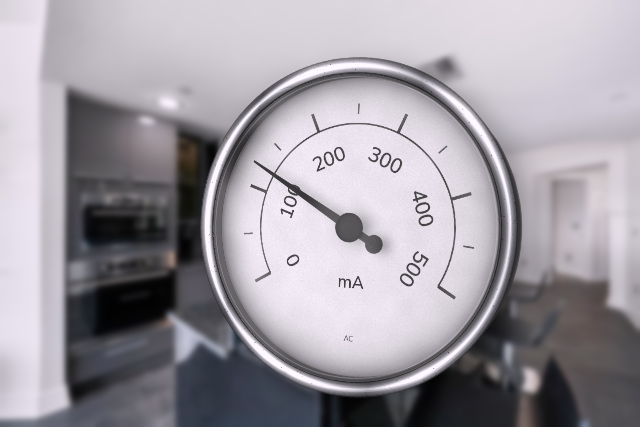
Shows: 125 mA
